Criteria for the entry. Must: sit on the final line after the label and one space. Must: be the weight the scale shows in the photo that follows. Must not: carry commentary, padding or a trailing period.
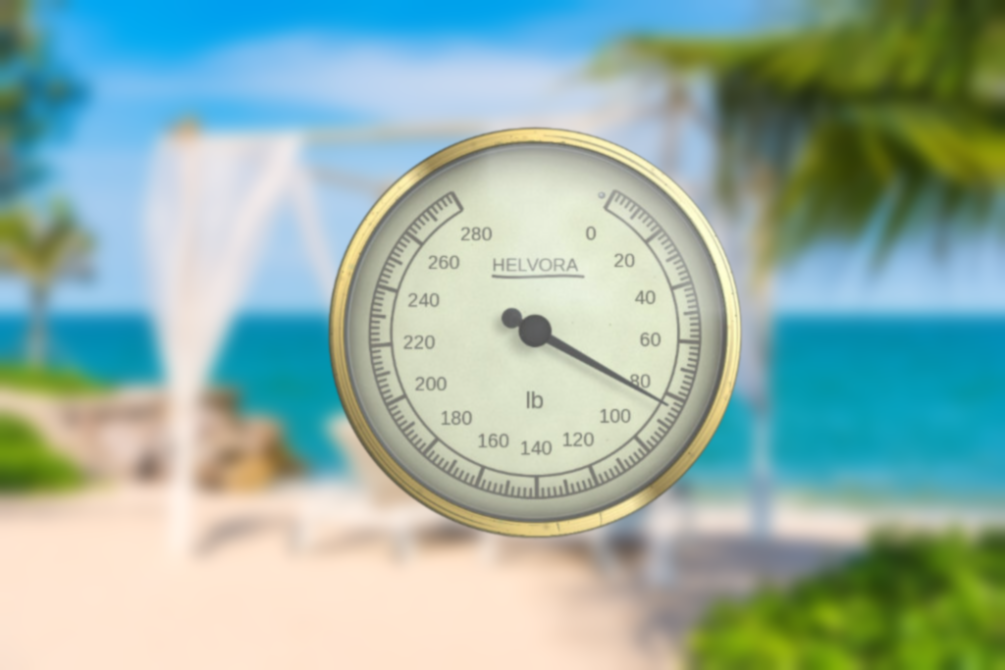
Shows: 84 lb
